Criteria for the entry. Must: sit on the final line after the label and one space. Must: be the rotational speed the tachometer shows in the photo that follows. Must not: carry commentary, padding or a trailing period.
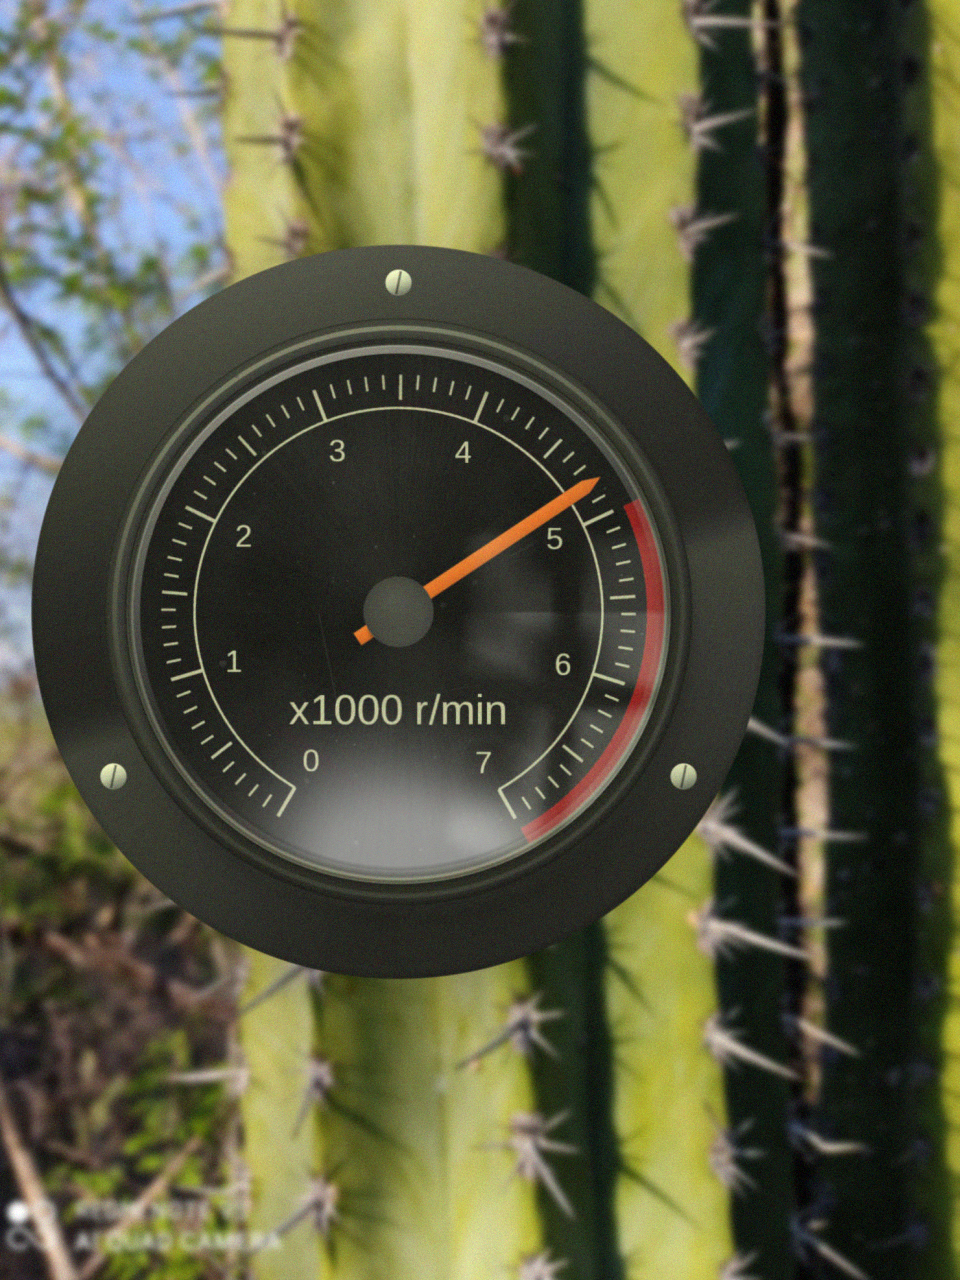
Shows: 4800 rpm
